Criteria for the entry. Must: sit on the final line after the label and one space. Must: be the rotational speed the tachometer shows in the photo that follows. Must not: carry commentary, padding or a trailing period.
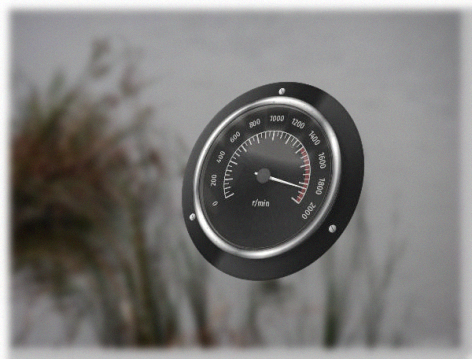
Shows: 1850 rpm
